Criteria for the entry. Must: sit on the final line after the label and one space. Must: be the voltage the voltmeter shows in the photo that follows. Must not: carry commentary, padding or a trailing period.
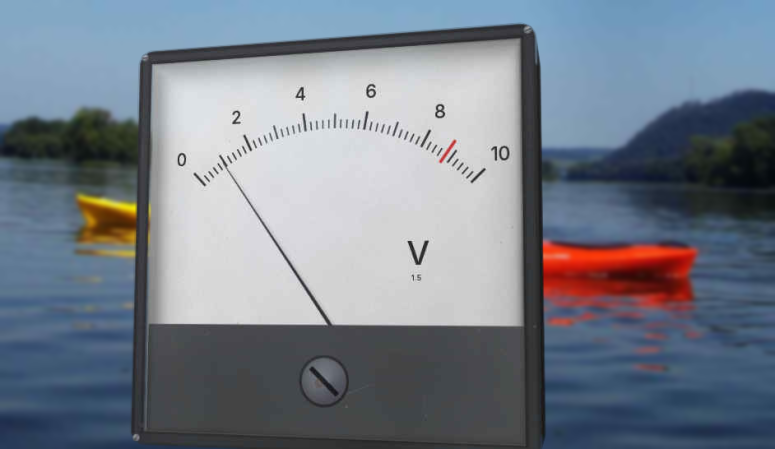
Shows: 1 V
